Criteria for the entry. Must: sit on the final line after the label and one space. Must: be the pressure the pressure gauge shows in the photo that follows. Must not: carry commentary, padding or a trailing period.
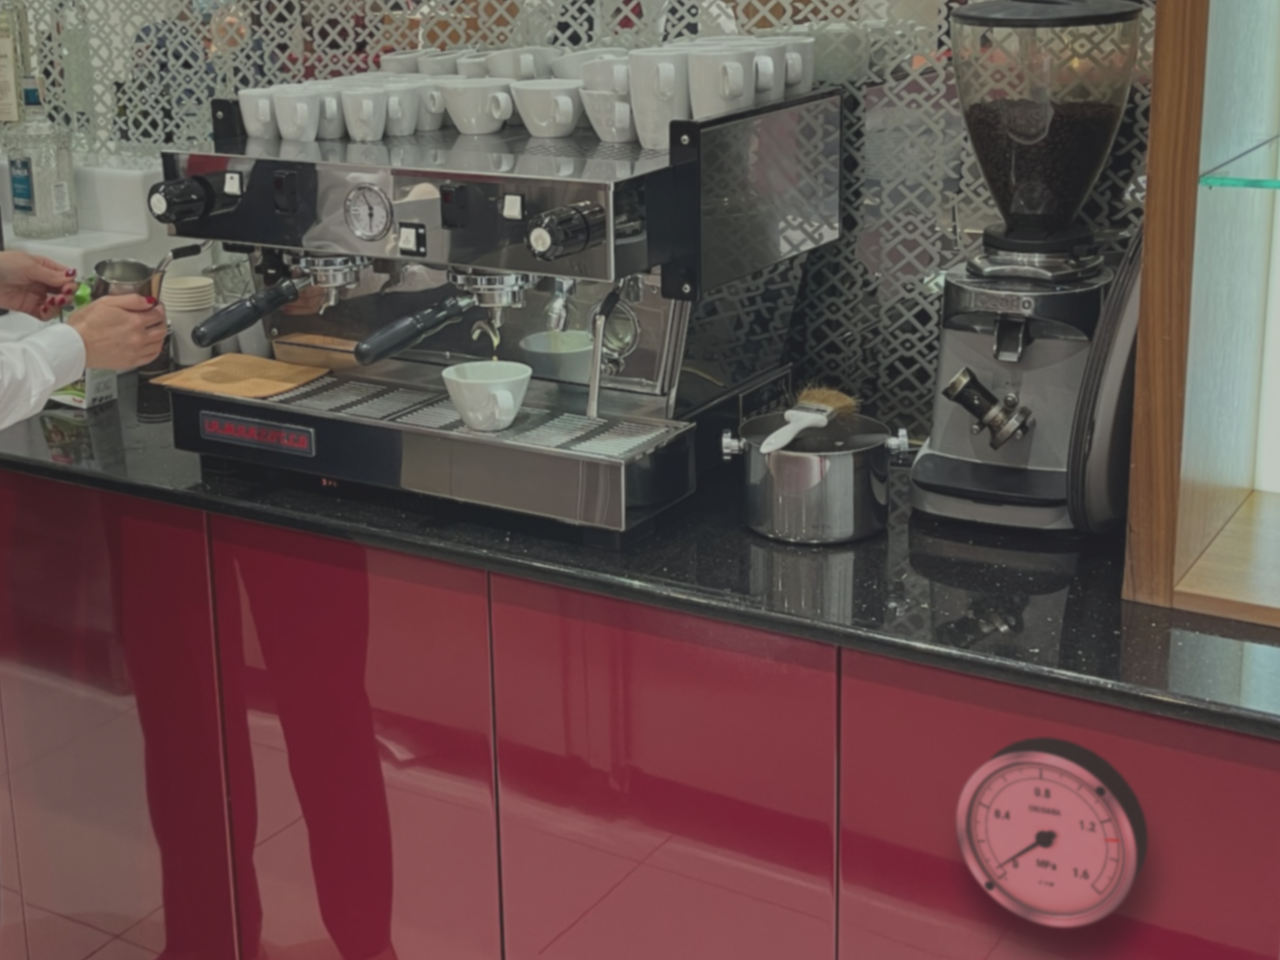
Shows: 0.05 MPa
